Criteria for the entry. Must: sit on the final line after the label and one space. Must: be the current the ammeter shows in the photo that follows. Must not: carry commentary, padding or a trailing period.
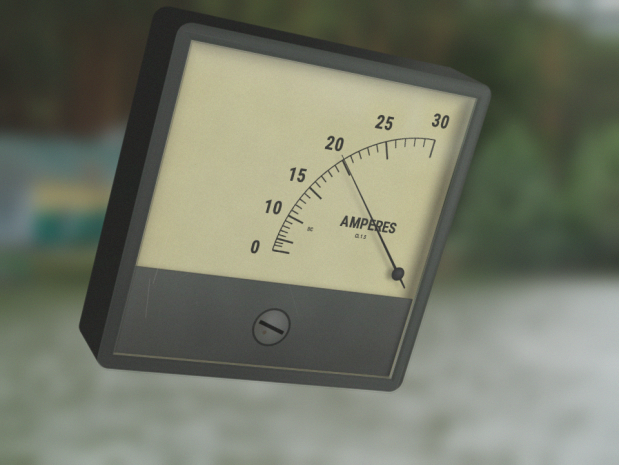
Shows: 20 A
